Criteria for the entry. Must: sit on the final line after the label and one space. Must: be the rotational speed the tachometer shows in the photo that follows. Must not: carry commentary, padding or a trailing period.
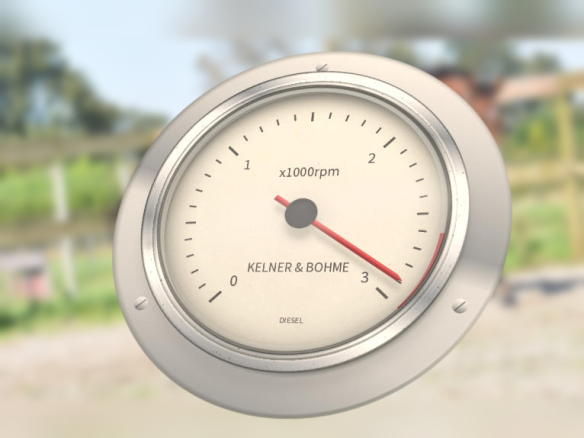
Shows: 2900 rpm
